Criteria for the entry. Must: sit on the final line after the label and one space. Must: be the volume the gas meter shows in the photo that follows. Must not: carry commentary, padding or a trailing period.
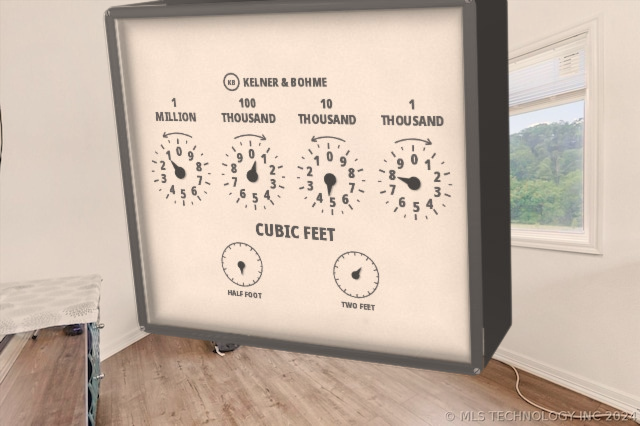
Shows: 104800 ft³
